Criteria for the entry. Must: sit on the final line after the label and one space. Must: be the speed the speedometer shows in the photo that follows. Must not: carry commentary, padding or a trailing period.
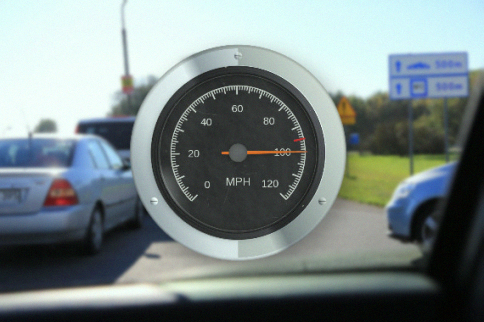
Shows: 100 mph
